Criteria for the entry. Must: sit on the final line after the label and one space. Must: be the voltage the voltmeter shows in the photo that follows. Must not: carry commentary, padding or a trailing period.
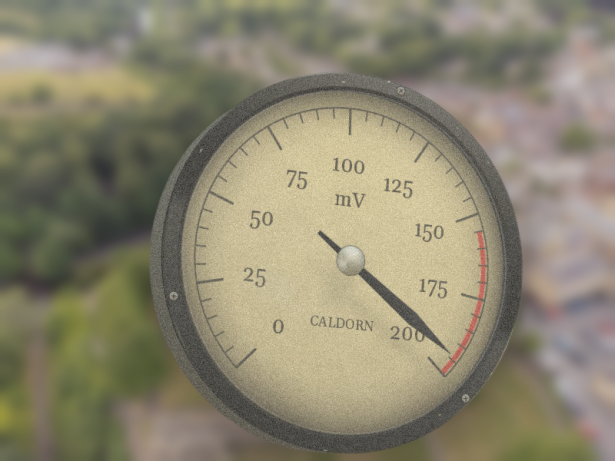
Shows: 195 mV
